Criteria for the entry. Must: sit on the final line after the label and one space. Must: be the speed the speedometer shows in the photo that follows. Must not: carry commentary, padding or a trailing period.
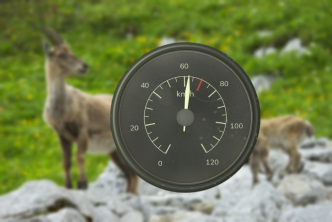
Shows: 62.5 km/h
